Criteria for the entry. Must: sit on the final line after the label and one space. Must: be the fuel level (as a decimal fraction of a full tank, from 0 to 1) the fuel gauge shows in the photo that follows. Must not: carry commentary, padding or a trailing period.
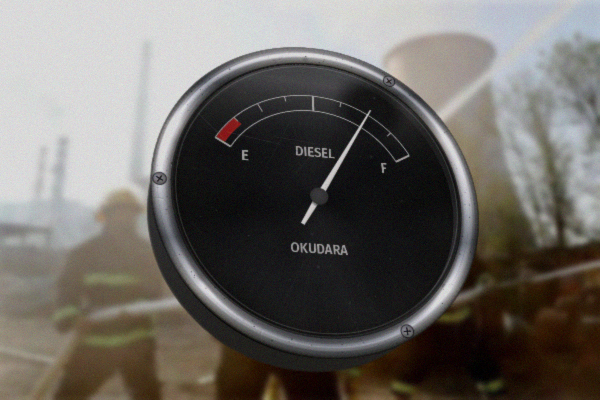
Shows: 0.75
